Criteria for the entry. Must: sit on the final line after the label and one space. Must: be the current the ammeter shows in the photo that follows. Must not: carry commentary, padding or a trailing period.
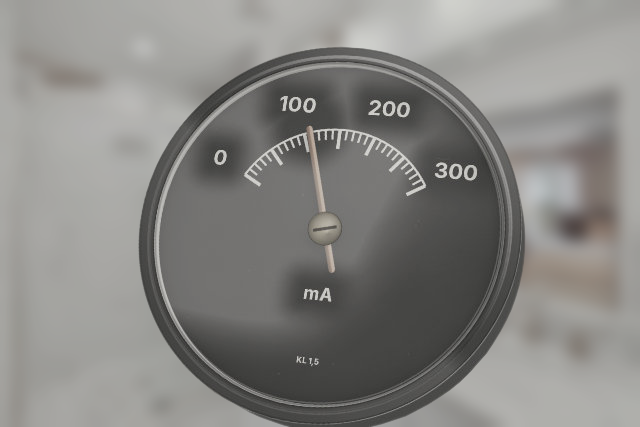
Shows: 110 mA
